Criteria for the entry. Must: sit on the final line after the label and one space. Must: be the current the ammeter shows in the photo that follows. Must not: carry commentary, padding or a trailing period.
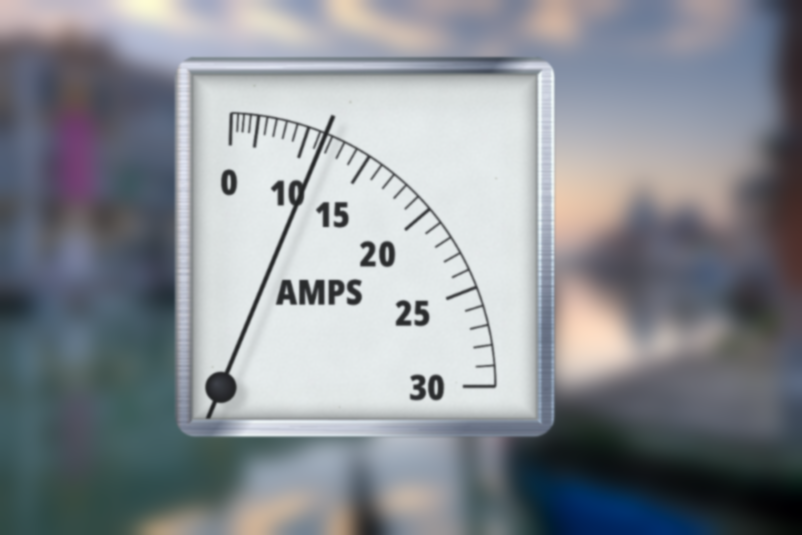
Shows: 11.5 A
